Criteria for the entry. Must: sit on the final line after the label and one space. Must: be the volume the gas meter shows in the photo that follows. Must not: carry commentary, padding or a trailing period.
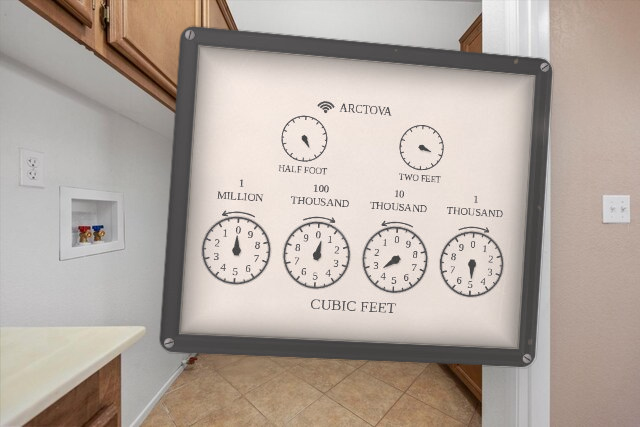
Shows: 3500 ft³
